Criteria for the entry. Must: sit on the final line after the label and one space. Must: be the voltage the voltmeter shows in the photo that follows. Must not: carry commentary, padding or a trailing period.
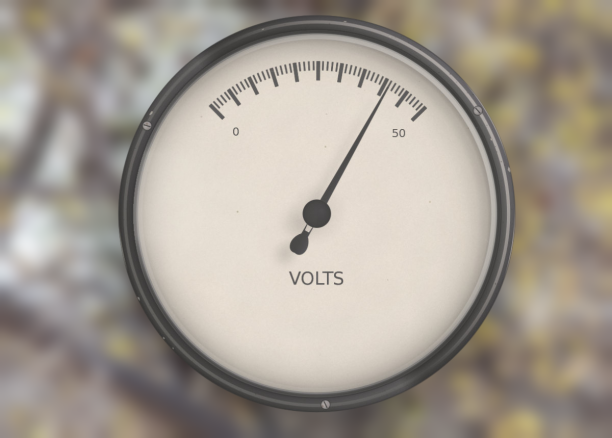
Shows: 41 V
